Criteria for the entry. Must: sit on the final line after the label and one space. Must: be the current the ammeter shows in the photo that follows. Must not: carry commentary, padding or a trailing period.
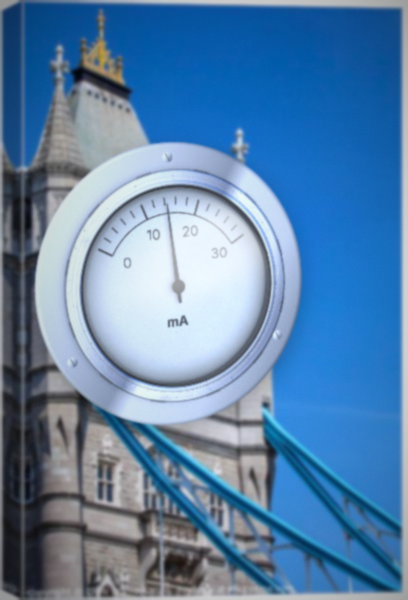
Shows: 14 mA
